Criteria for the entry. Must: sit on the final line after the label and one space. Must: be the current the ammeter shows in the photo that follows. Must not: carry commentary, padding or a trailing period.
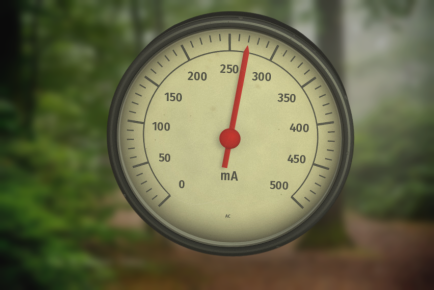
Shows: 270 mA
